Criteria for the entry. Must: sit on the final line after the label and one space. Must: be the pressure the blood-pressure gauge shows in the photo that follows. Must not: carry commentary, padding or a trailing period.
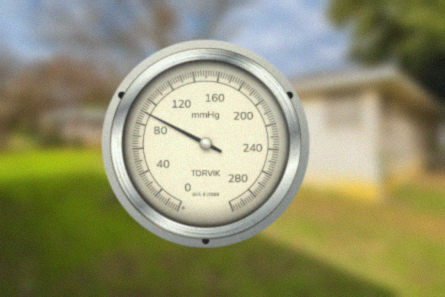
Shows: 90 mmHg
